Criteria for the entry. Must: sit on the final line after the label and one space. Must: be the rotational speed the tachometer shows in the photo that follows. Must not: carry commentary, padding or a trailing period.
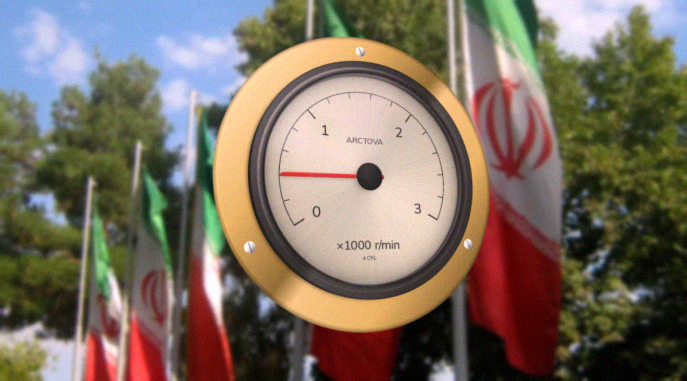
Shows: 400 rpm
